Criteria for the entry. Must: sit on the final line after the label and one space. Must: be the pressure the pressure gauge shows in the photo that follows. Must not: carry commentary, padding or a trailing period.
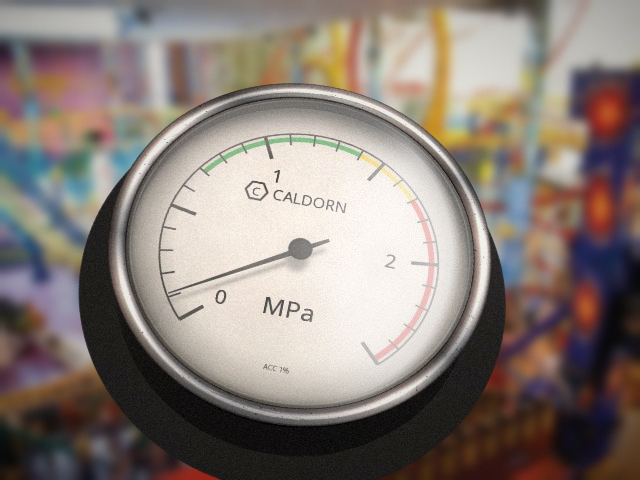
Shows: 0.1 MPa
